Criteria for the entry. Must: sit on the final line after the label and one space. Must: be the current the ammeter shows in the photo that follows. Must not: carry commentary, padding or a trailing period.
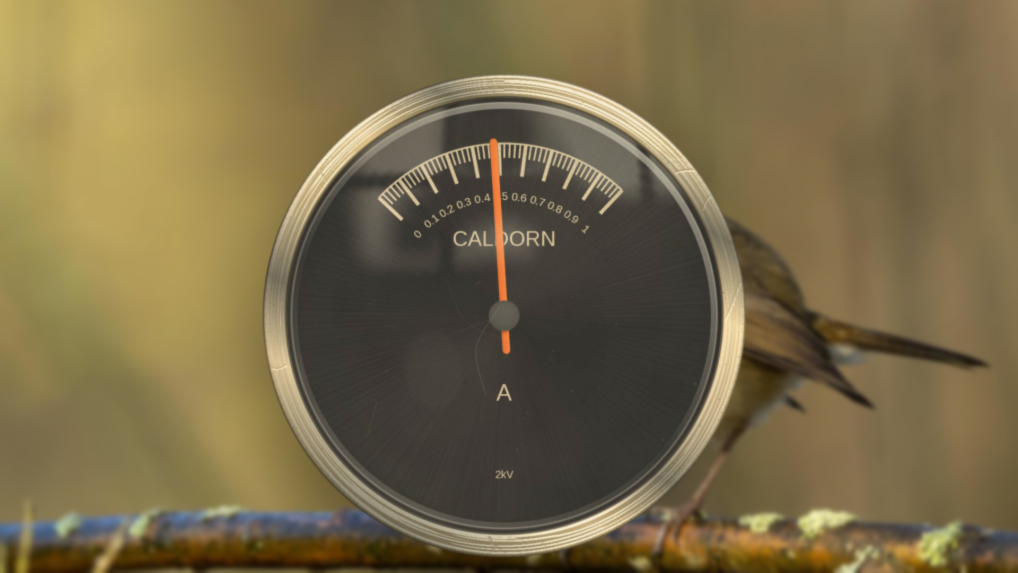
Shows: 0.48 A
